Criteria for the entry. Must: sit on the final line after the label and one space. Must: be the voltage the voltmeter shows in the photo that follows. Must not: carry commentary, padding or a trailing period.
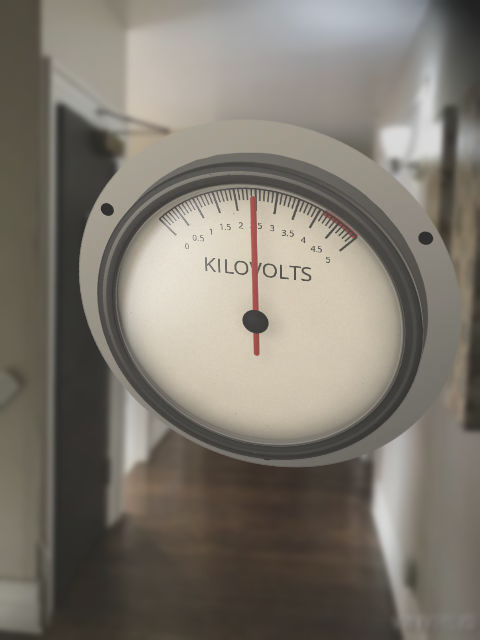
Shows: 2.5 kV
